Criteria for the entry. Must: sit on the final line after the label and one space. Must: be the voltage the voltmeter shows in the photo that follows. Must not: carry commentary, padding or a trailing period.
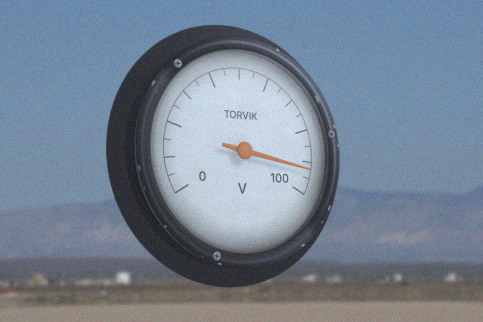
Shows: 92.5 V
